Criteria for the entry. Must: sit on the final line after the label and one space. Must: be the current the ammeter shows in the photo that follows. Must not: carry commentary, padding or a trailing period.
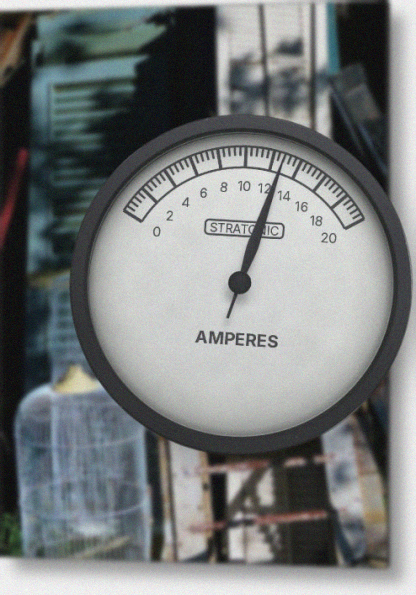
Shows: 12.8 A
